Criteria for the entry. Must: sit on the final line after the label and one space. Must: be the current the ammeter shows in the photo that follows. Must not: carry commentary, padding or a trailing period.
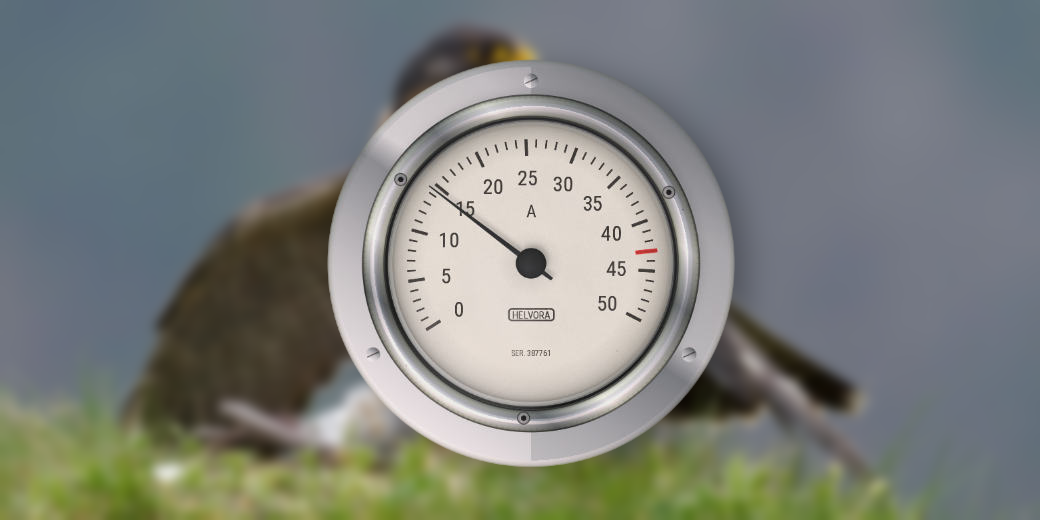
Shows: 14.5 A
